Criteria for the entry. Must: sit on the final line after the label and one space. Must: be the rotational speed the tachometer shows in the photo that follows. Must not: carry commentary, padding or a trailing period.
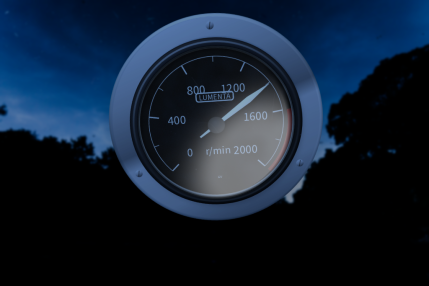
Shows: 1400 rpm
